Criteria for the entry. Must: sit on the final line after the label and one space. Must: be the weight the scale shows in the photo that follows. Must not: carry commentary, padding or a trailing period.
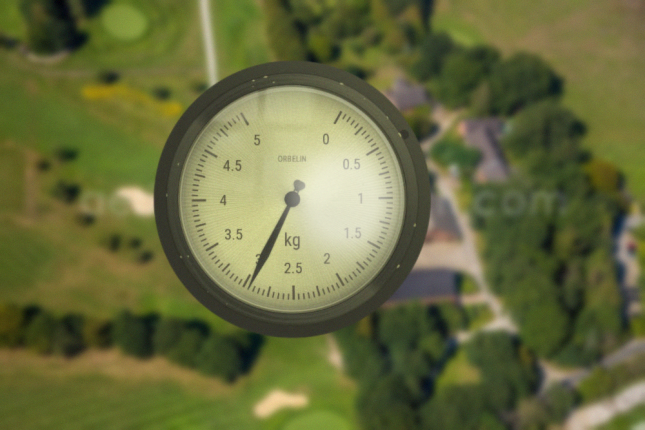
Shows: 2.95 kg
